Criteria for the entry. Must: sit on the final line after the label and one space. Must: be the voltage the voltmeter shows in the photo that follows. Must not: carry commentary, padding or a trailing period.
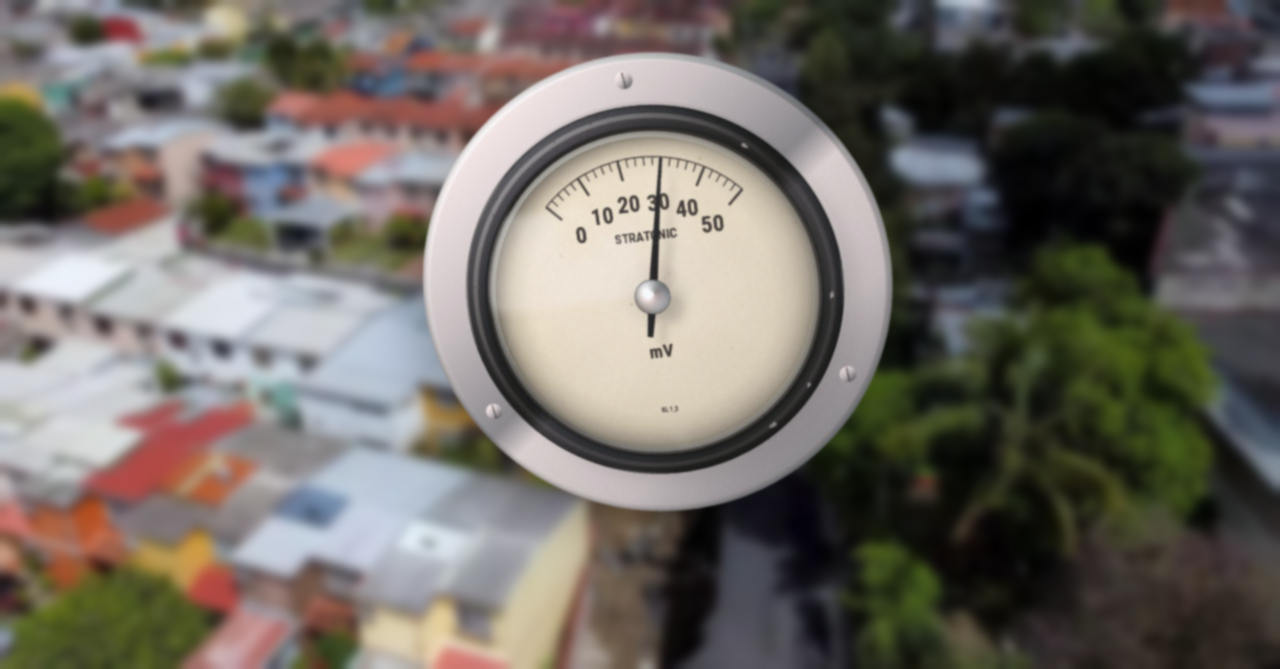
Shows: 30 mV
